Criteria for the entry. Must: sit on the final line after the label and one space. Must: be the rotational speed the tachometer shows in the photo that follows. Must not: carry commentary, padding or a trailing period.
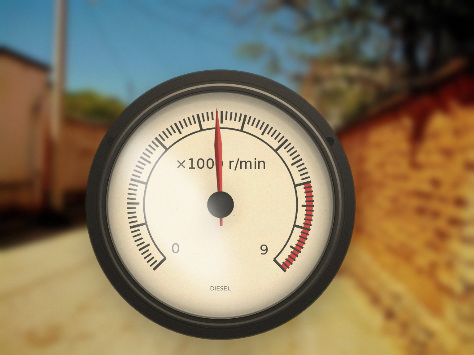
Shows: 4400 rpm
